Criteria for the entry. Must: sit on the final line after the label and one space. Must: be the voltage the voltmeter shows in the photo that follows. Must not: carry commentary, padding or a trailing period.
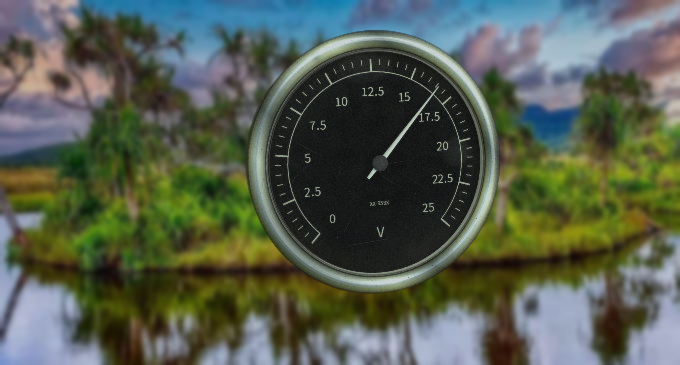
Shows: 16.5 V
